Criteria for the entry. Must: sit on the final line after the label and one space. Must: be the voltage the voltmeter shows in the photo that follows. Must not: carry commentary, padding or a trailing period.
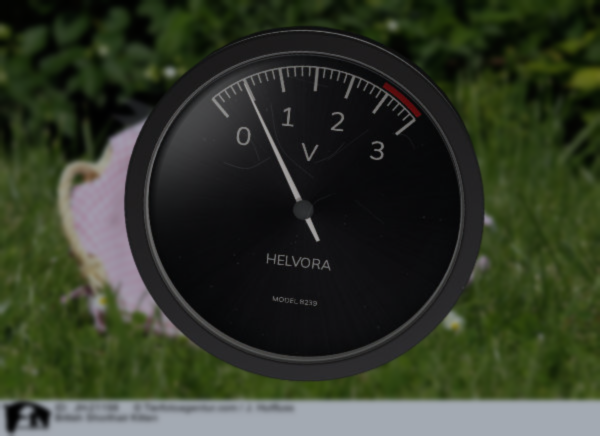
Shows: 0.5 V
